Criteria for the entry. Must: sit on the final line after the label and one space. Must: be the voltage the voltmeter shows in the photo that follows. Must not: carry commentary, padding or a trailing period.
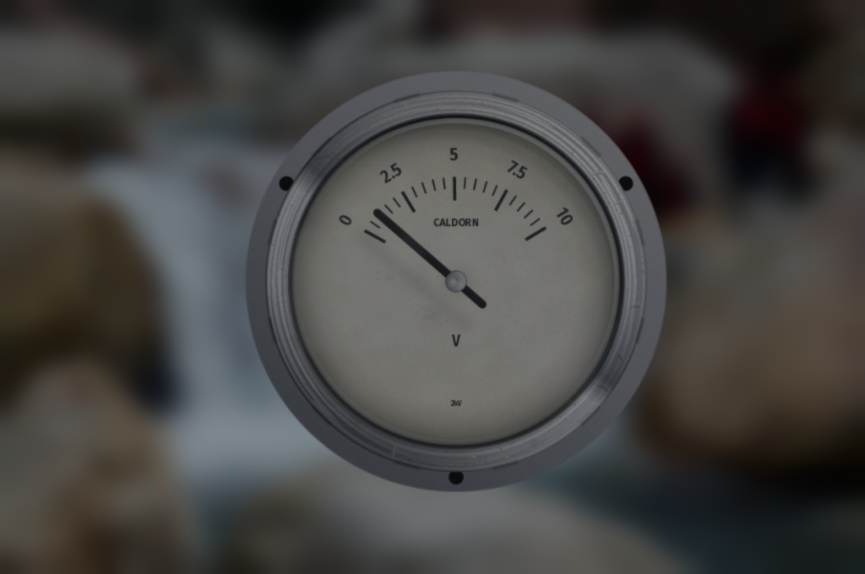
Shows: 1 V
